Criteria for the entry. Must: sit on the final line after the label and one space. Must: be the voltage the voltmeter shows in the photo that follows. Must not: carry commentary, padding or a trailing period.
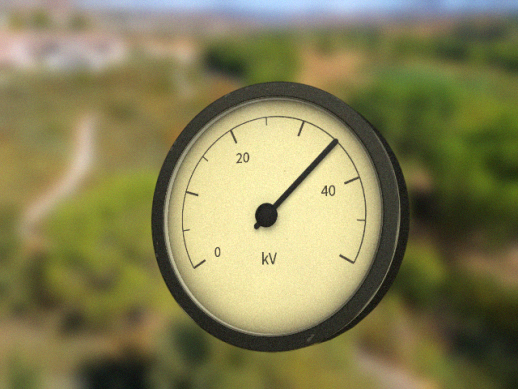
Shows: 35 kV
